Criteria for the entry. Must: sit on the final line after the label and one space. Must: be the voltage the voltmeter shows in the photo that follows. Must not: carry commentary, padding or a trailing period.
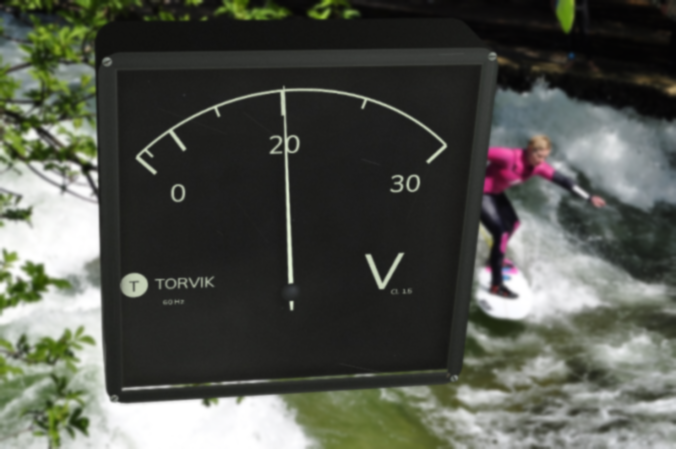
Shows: 20 V
